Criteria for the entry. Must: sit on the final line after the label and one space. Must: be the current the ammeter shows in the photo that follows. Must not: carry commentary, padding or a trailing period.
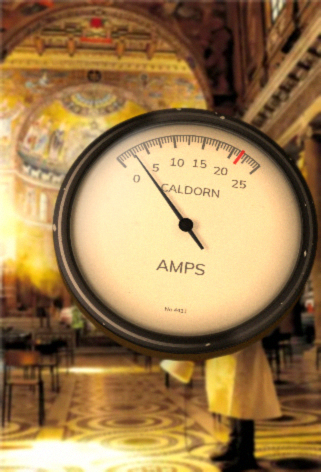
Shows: 2.5 A
